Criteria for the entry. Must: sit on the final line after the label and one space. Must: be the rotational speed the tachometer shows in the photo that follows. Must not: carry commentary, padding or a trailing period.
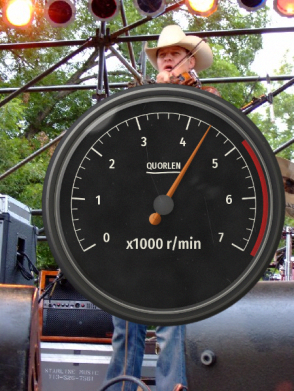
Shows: 4400 rpm
